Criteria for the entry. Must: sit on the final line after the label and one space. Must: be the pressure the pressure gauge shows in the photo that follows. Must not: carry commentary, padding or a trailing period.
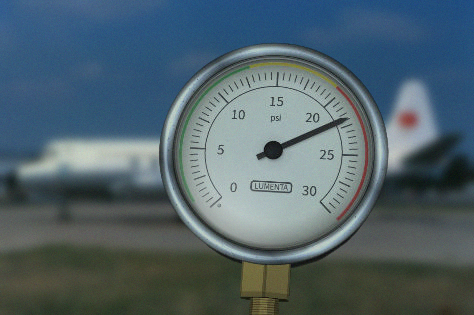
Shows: 22 psi
